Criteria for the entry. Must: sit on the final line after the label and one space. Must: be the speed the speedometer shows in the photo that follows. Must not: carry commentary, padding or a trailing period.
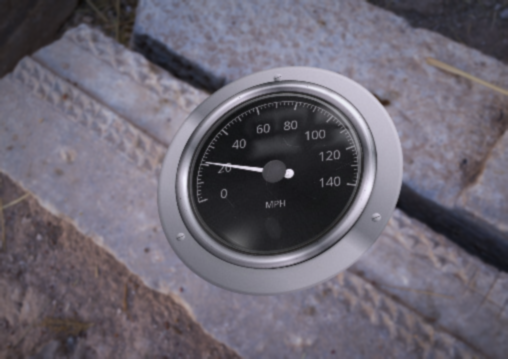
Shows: 20 mph
